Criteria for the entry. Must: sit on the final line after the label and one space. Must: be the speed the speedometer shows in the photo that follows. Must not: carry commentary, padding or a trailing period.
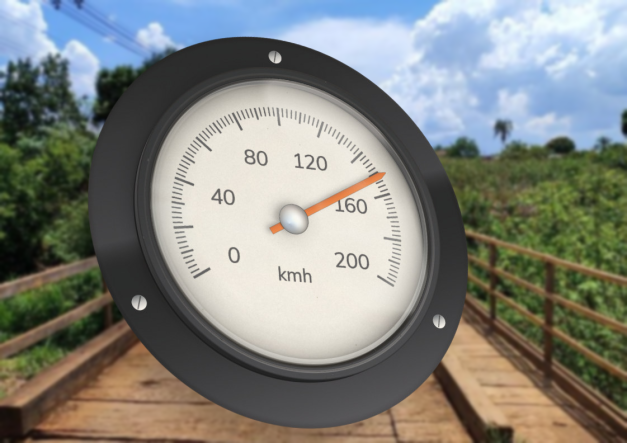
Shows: 152 km/h
